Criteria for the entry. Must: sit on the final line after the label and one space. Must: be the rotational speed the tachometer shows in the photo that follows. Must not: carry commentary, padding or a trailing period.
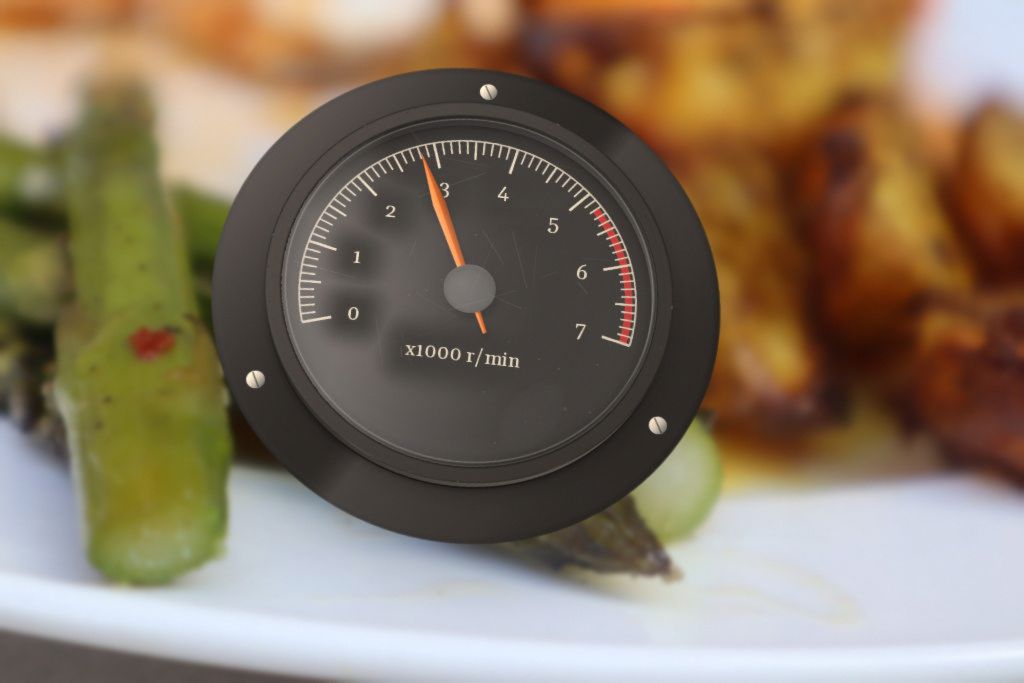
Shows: 2800 rpm
